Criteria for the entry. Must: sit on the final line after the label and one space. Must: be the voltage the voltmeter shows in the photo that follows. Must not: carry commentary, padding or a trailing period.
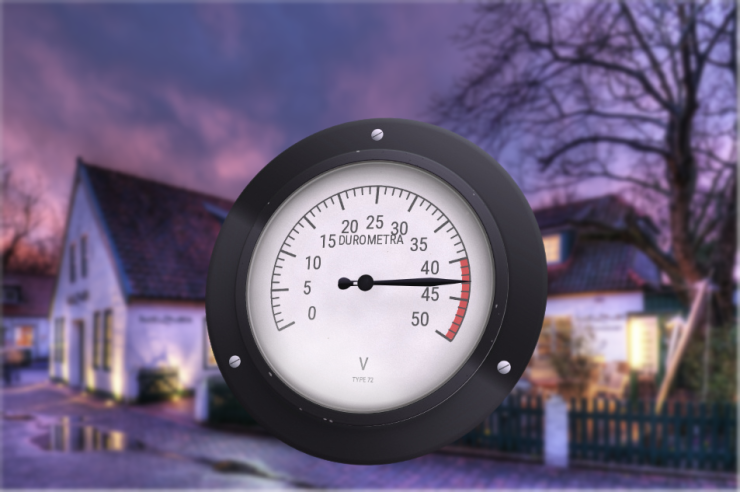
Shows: 43 V
